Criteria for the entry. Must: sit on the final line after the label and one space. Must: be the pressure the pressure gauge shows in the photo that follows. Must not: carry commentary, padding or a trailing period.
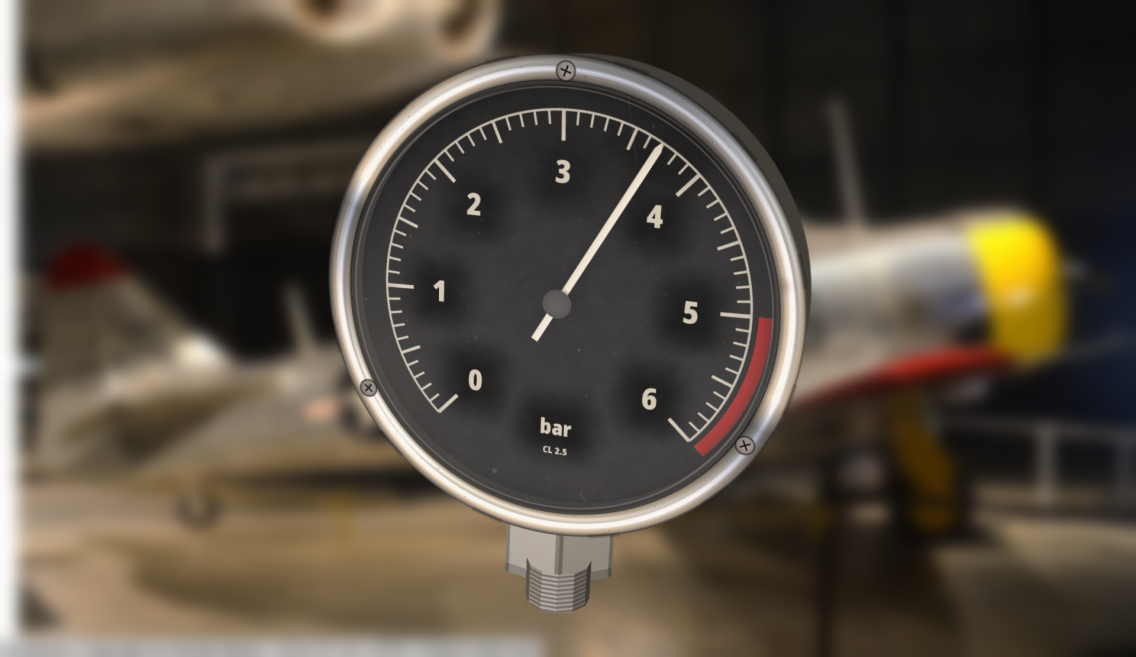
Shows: 3.7 bar
